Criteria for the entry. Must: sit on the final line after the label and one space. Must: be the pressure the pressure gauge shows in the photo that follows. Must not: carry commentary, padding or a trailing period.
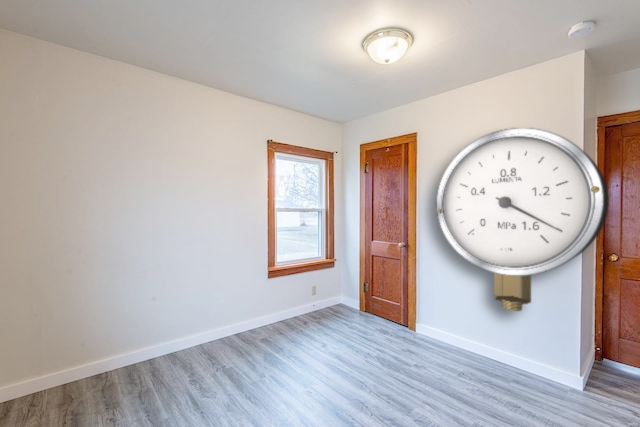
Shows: 1.5 MPa
